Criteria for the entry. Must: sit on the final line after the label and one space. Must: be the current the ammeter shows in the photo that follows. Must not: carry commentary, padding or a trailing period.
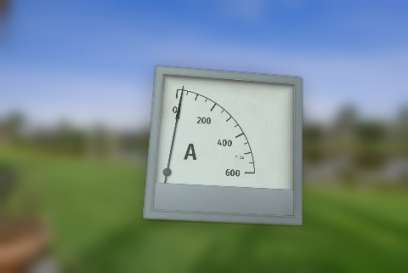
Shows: 25 A
